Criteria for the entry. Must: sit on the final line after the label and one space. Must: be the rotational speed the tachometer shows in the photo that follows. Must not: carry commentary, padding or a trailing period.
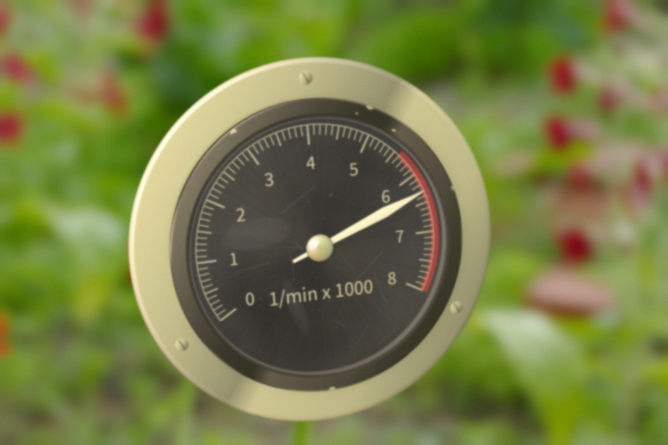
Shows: 6300 rpm
